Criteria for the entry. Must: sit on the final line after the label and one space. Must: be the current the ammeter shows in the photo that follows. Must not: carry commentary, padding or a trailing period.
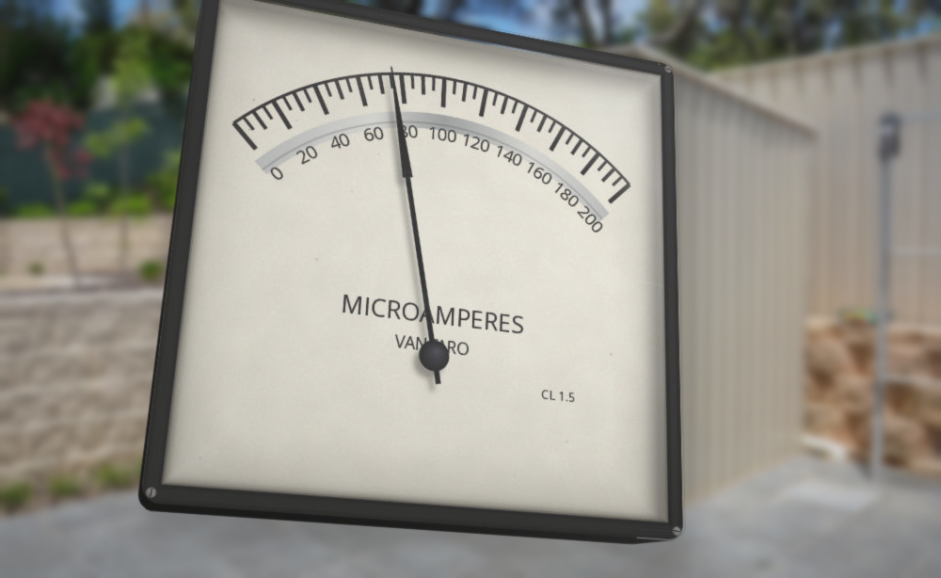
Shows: 75 µA
